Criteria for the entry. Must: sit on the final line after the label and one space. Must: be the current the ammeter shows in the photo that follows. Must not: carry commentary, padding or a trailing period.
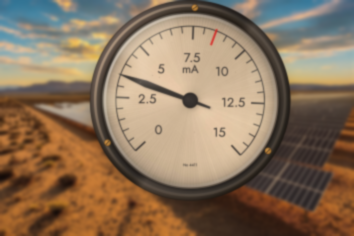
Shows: 3.5 mA
